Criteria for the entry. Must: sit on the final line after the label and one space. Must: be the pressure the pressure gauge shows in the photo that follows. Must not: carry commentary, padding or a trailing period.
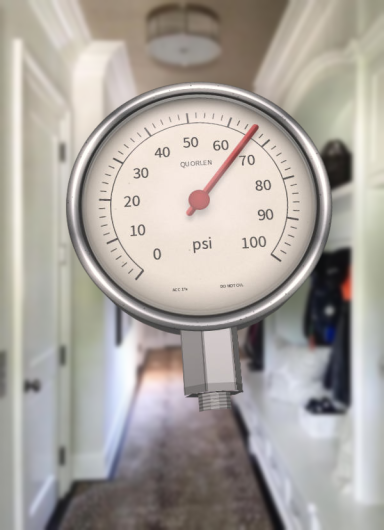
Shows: 66 psi
